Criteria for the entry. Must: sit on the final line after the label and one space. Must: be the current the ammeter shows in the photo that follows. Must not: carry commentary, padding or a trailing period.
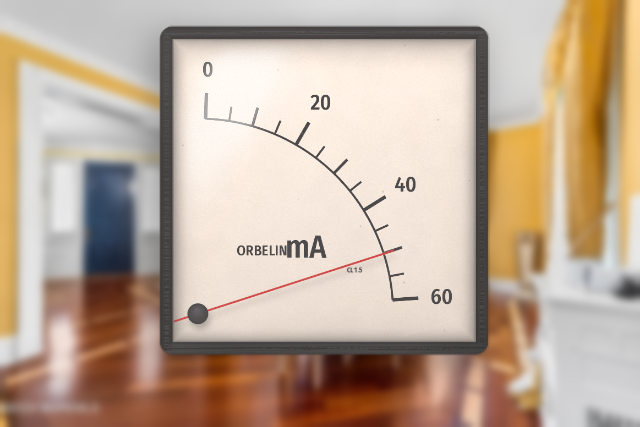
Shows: 50 mA
